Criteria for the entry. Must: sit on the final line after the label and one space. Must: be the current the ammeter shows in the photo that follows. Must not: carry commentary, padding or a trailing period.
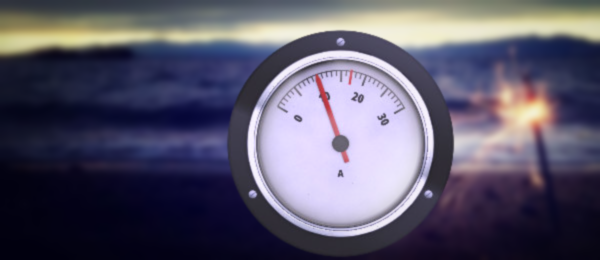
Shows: 10 A
